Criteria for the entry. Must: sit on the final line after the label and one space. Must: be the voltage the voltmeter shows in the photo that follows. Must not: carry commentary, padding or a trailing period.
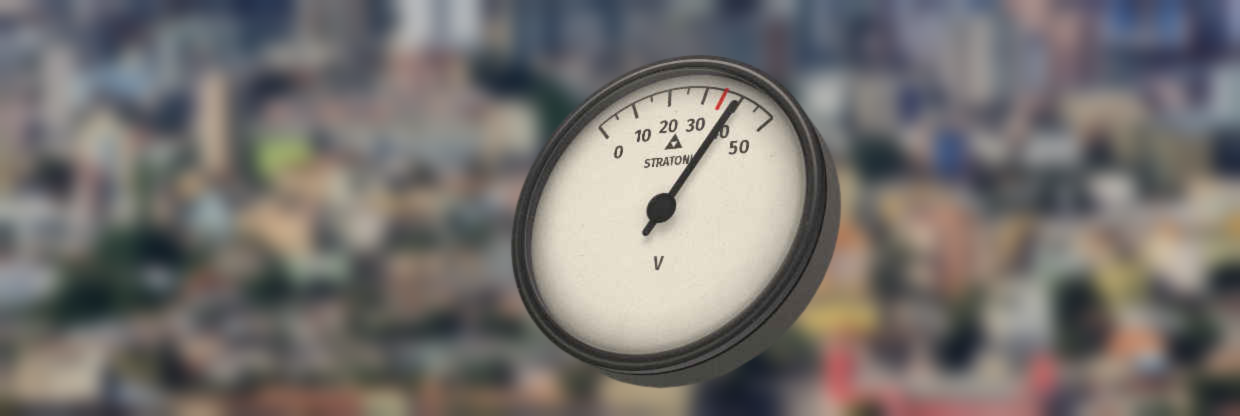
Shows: 40 V
